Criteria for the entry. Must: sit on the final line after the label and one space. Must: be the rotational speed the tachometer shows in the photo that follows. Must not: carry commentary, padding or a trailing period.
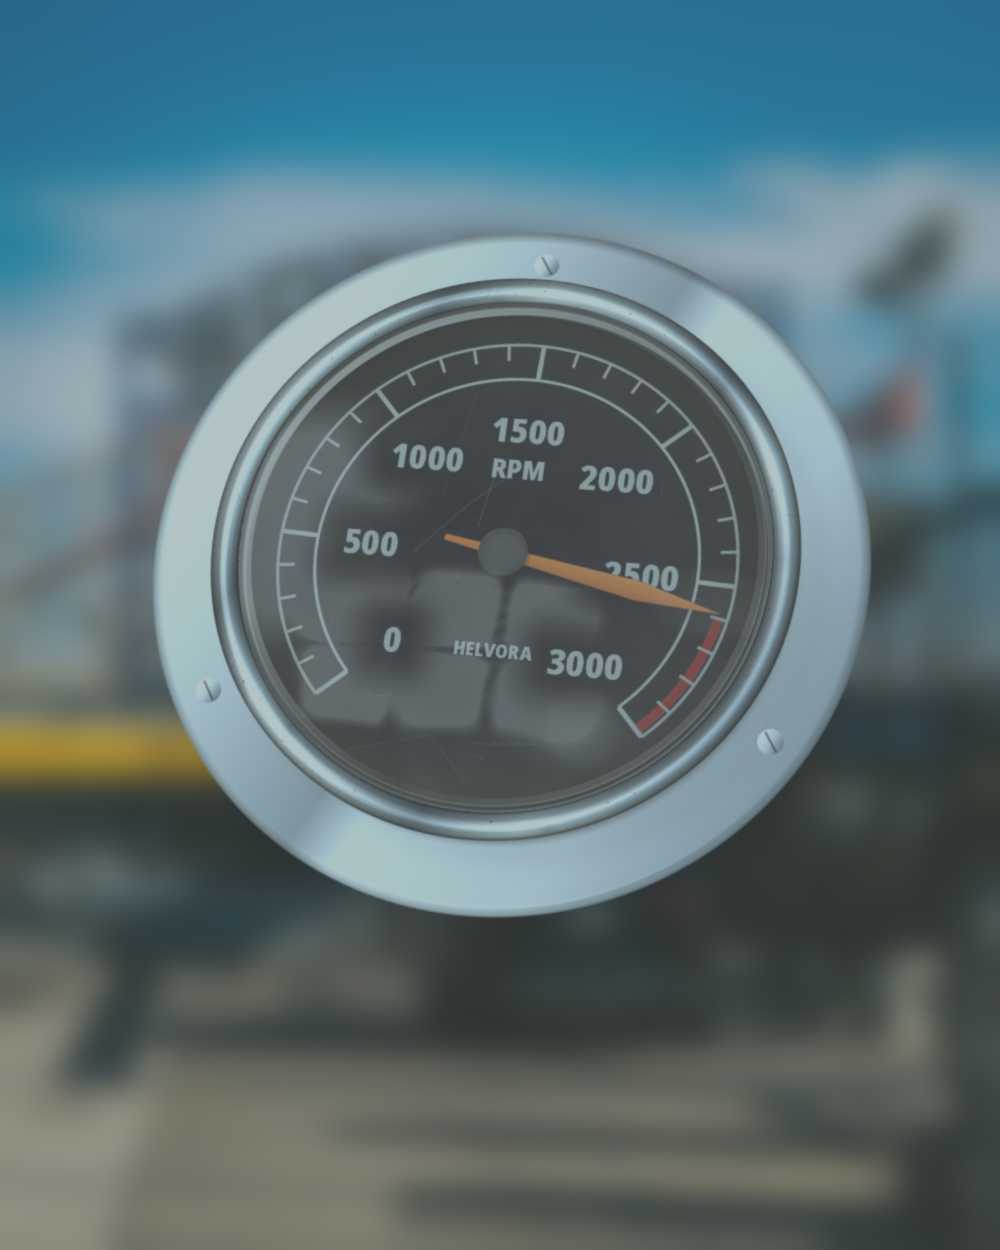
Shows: 2600 rpm
